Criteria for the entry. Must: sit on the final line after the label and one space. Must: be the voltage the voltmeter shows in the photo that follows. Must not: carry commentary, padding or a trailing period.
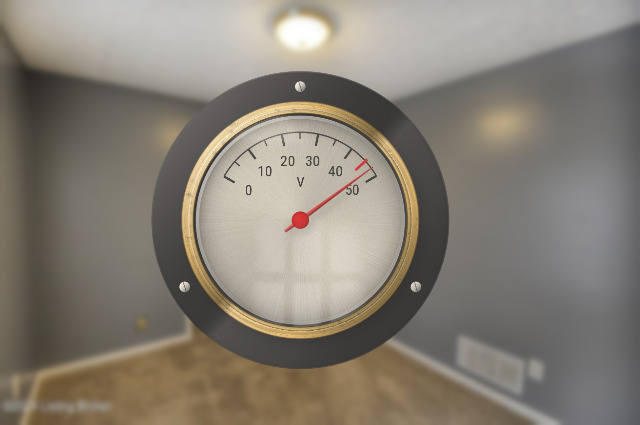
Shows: 47.5 V
